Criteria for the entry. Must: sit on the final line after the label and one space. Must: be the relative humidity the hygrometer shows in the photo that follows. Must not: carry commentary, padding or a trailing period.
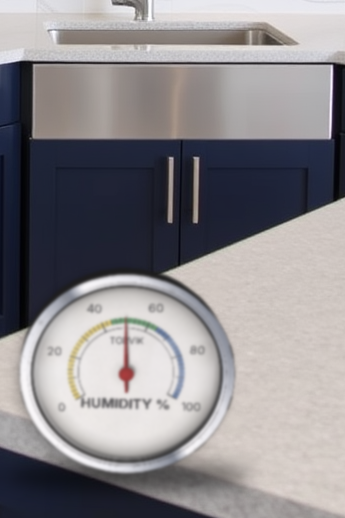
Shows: 50 %
